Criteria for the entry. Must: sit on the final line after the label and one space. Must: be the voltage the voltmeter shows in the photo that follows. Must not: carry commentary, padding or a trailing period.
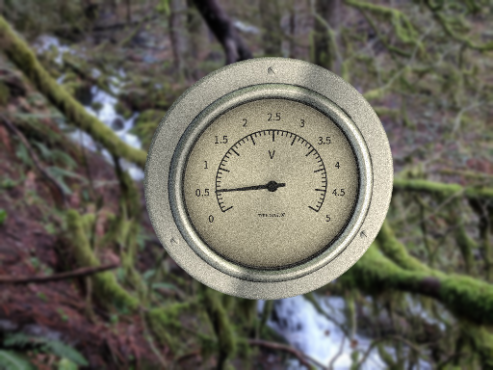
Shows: 0.5 V
